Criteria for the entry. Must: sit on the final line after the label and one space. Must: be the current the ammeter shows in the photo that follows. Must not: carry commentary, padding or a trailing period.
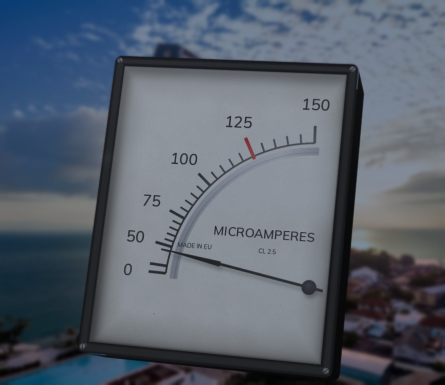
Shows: 45 µA
